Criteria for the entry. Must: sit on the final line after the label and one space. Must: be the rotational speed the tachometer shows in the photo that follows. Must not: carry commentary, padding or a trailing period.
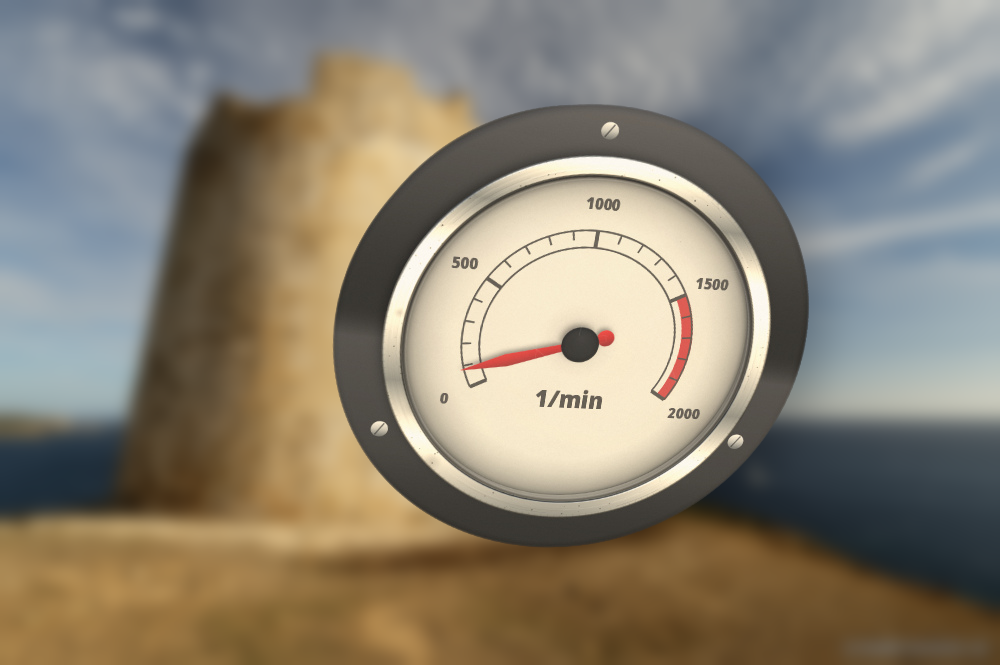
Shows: 100 rpm
